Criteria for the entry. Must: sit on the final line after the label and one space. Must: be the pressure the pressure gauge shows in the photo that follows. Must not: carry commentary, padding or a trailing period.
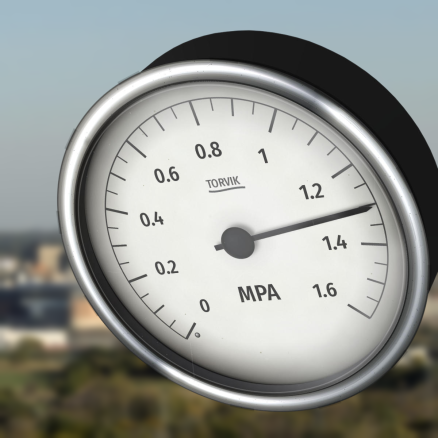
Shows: 1.3 MPa
